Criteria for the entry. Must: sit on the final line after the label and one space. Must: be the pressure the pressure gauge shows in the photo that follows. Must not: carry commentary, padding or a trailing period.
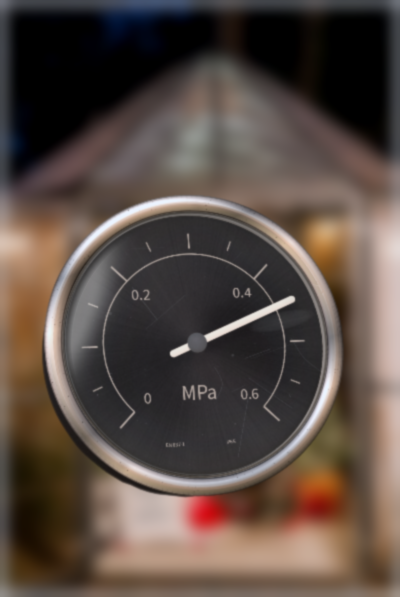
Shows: 0.45 MPa
